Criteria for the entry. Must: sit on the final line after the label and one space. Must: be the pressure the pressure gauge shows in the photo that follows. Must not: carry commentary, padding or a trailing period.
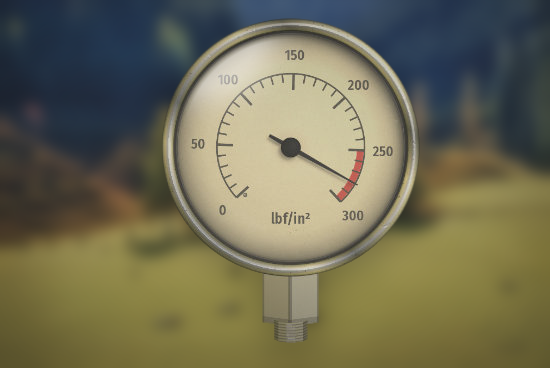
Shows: 280 psi
